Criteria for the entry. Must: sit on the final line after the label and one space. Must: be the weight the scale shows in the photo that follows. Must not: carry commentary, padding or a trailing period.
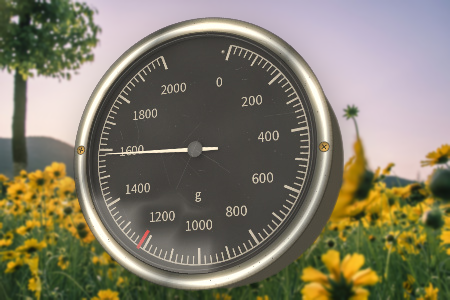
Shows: 1580 g
